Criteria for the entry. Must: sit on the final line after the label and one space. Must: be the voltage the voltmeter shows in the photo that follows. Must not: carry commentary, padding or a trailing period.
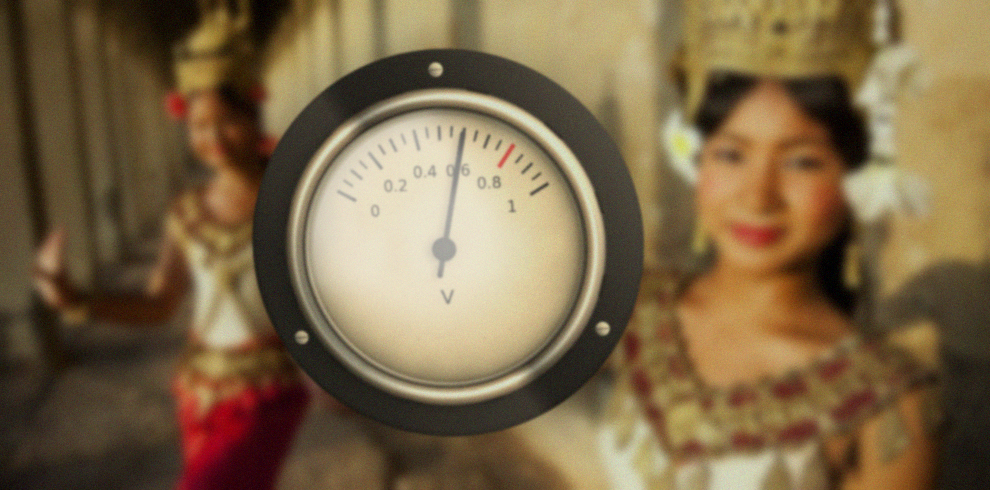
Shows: 0.6 V
